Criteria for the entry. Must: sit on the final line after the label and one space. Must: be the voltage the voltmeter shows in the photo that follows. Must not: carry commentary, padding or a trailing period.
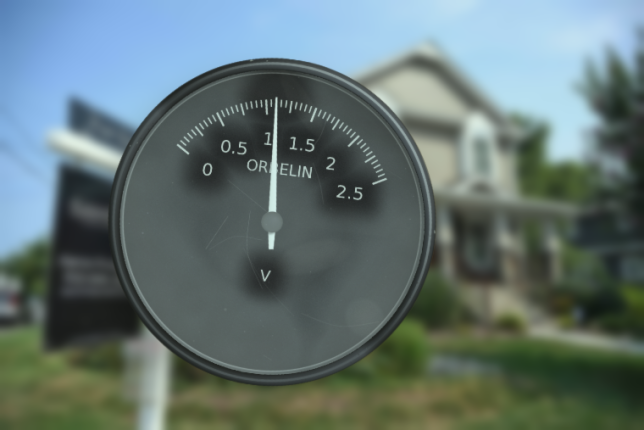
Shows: 1.1 V
